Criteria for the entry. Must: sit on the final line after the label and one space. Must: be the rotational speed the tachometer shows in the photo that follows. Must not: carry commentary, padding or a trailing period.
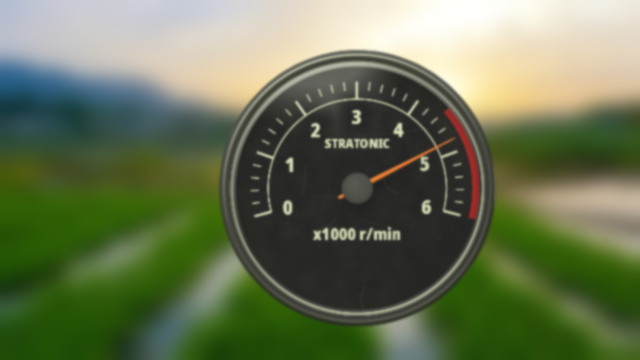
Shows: 4800 rpm
